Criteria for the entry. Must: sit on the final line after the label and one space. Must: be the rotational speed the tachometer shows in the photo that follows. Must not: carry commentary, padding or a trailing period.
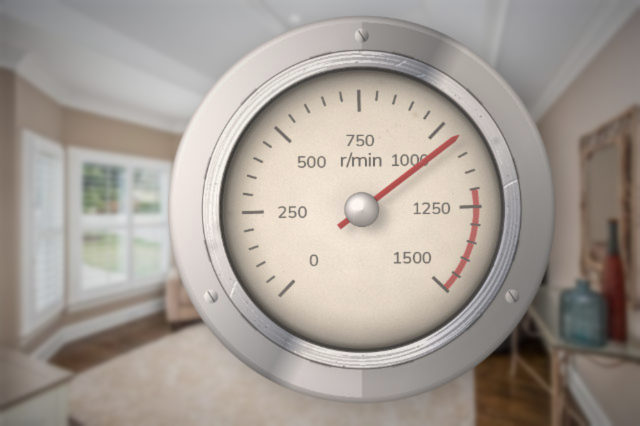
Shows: 1050 rpm
